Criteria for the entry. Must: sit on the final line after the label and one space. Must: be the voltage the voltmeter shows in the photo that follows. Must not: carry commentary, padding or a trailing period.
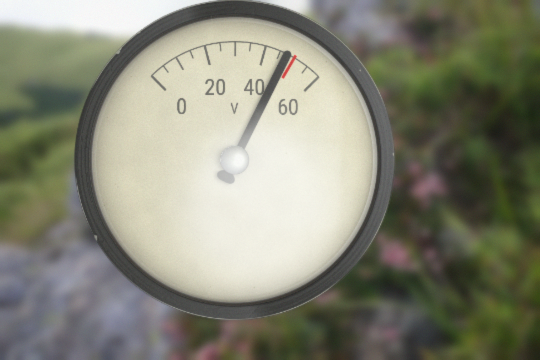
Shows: 47.5 V
